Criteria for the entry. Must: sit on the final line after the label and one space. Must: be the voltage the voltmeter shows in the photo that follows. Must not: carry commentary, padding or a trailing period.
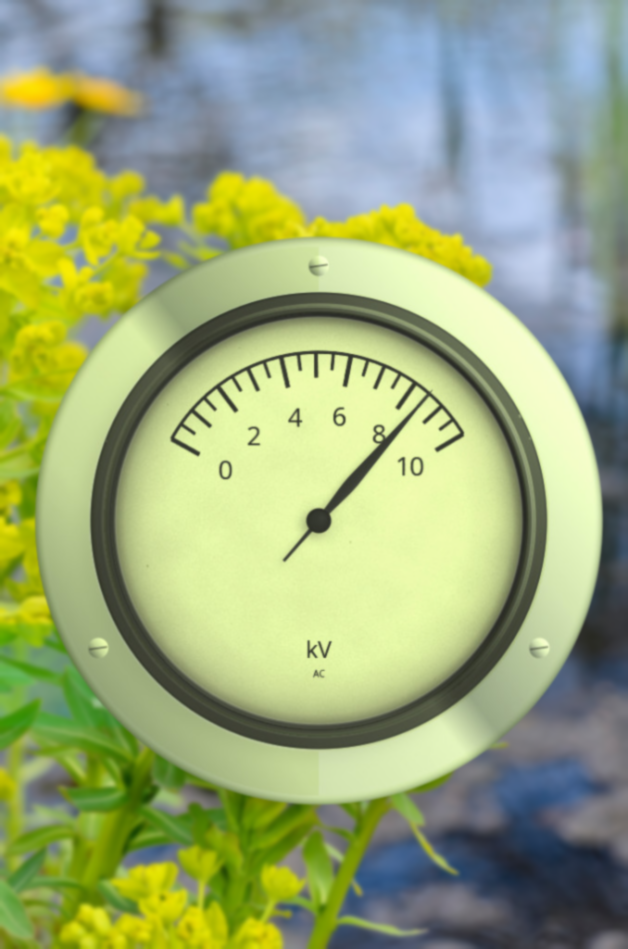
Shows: 8.5 kV
